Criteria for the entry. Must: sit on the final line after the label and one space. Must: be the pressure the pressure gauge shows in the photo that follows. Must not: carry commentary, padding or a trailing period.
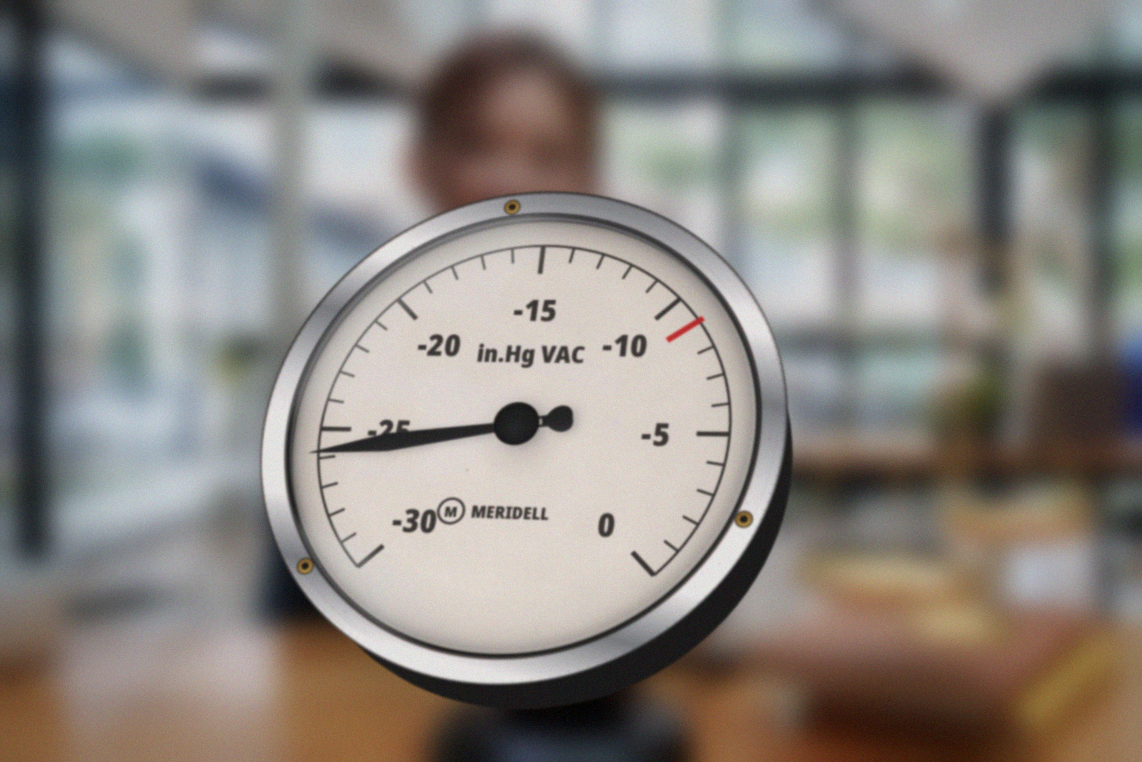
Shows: -26 inHg
